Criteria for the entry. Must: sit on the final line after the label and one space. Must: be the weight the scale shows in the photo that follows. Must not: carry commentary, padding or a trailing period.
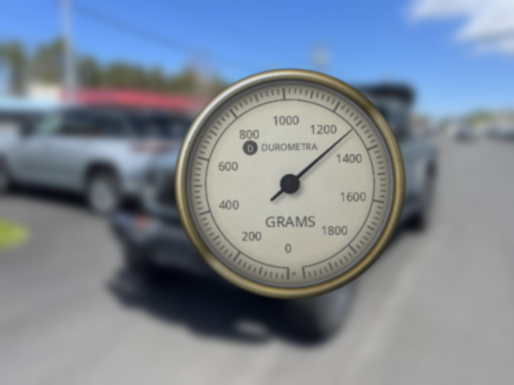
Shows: 1300 g
